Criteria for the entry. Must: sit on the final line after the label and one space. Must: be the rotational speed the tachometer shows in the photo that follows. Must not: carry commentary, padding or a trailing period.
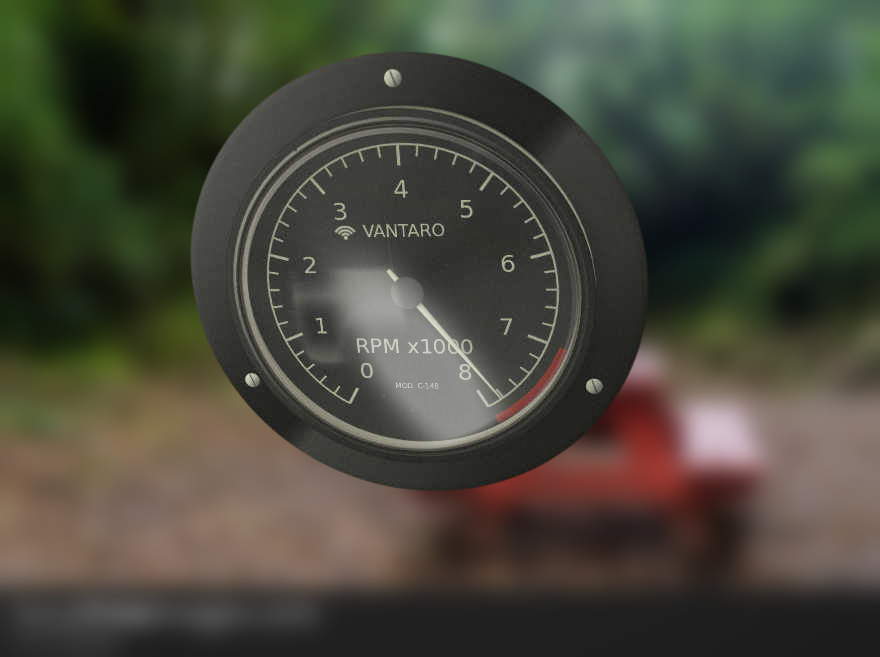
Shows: 7800 rpm
